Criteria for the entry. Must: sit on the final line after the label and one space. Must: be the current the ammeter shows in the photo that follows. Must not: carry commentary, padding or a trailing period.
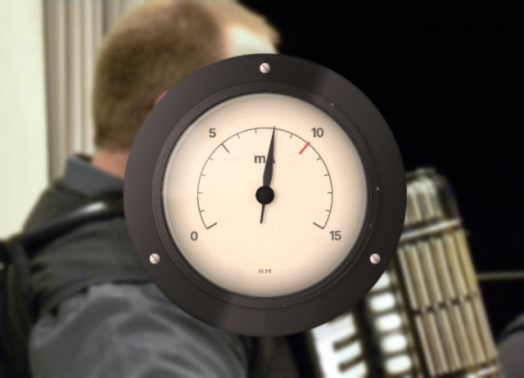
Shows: 8 mA
